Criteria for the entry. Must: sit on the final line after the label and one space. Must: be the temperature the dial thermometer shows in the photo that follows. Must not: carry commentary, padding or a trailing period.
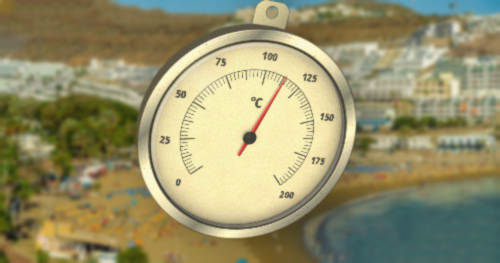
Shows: 112.5 °C
